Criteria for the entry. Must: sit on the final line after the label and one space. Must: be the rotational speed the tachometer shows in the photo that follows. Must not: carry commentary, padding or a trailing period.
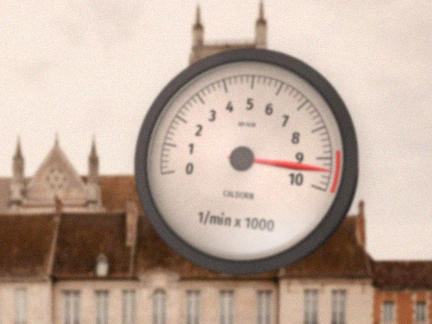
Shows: 9400 rpm
